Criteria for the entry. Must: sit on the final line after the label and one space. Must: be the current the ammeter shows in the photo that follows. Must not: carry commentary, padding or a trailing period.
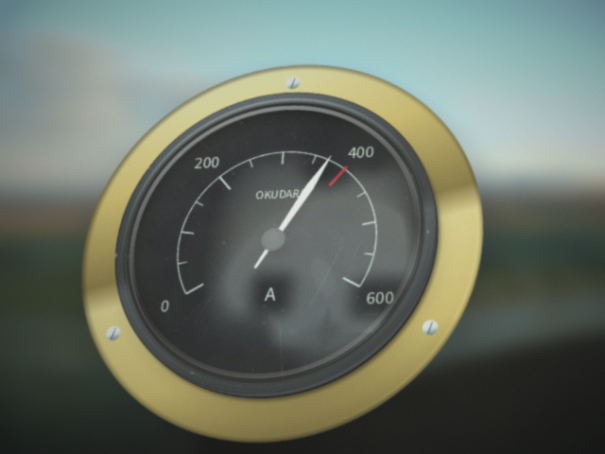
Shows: 375 A
